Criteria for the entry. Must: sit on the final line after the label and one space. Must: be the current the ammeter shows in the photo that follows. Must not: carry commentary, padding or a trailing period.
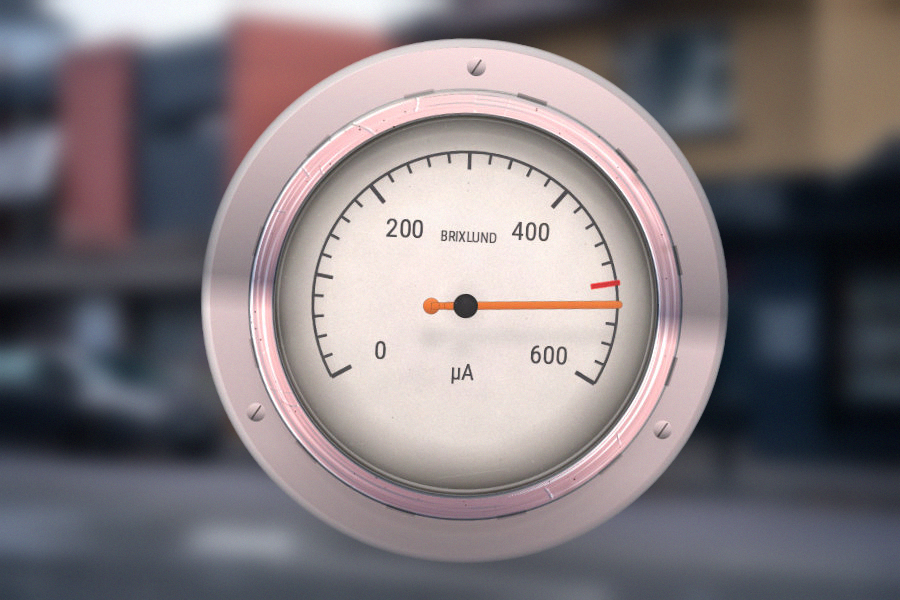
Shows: 520 µA
